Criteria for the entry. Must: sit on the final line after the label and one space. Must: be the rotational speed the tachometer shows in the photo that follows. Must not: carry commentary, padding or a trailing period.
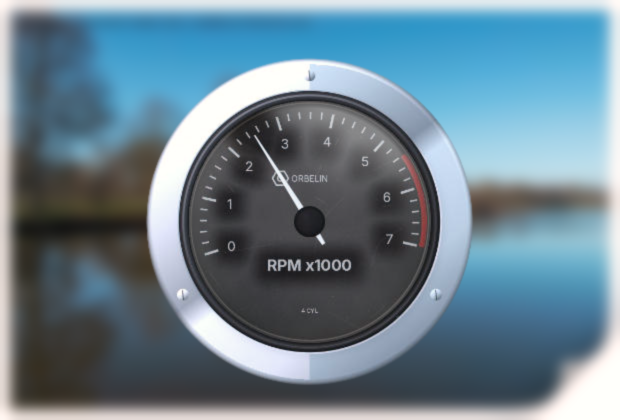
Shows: 2500 rpm
